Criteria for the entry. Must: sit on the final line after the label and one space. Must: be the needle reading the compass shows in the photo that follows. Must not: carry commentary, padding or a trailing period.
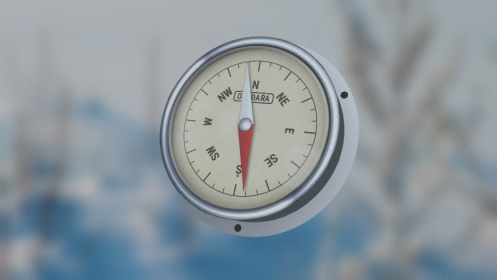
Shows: 170 °
